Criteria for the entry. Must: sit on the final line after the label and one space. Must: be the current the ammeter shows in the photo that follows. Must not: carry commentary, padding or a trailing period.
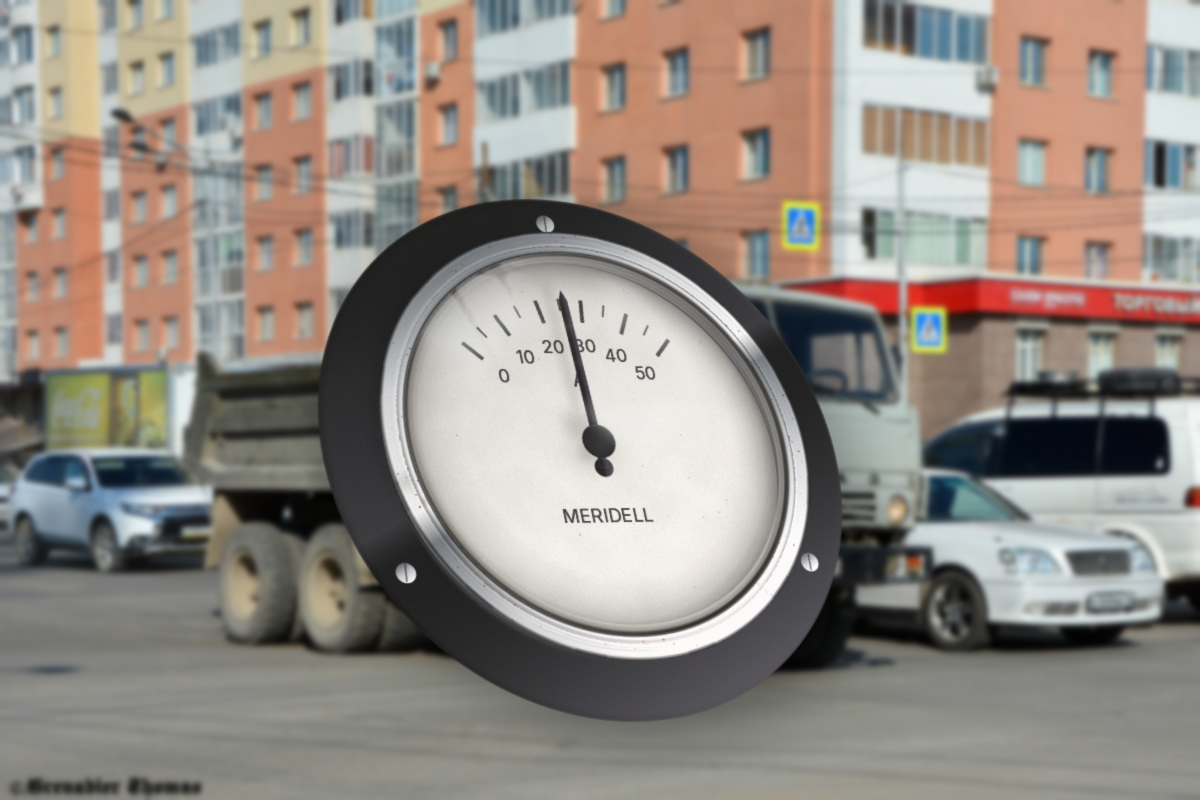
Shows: 25 A
